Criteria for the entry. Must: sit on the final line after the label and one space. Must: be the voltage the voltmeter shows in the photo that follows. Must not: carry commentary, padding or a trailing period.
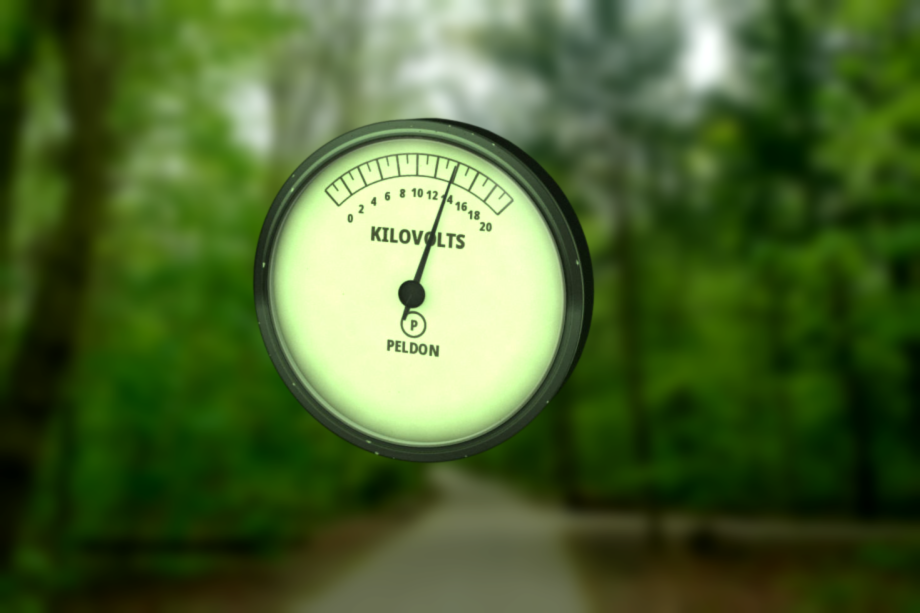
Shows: 14 kV
